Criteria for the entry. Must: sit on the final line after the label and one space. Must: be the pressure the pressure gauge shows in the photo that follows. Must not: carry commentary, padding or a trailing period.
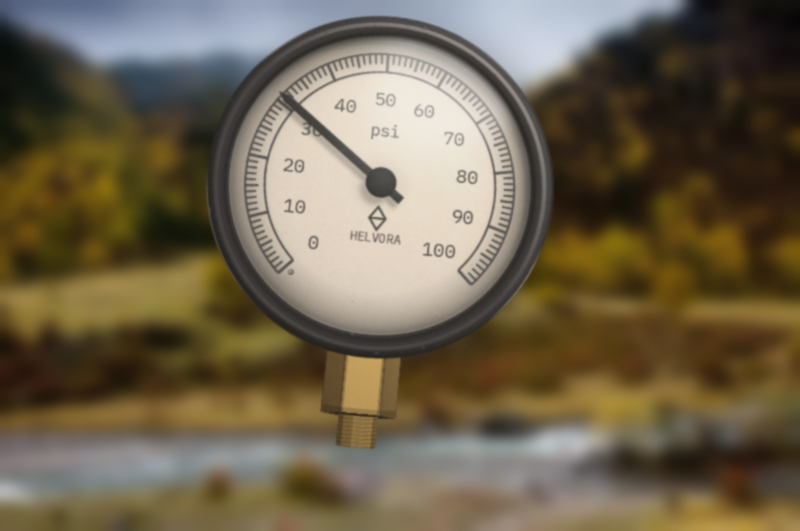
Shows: 31 psi
